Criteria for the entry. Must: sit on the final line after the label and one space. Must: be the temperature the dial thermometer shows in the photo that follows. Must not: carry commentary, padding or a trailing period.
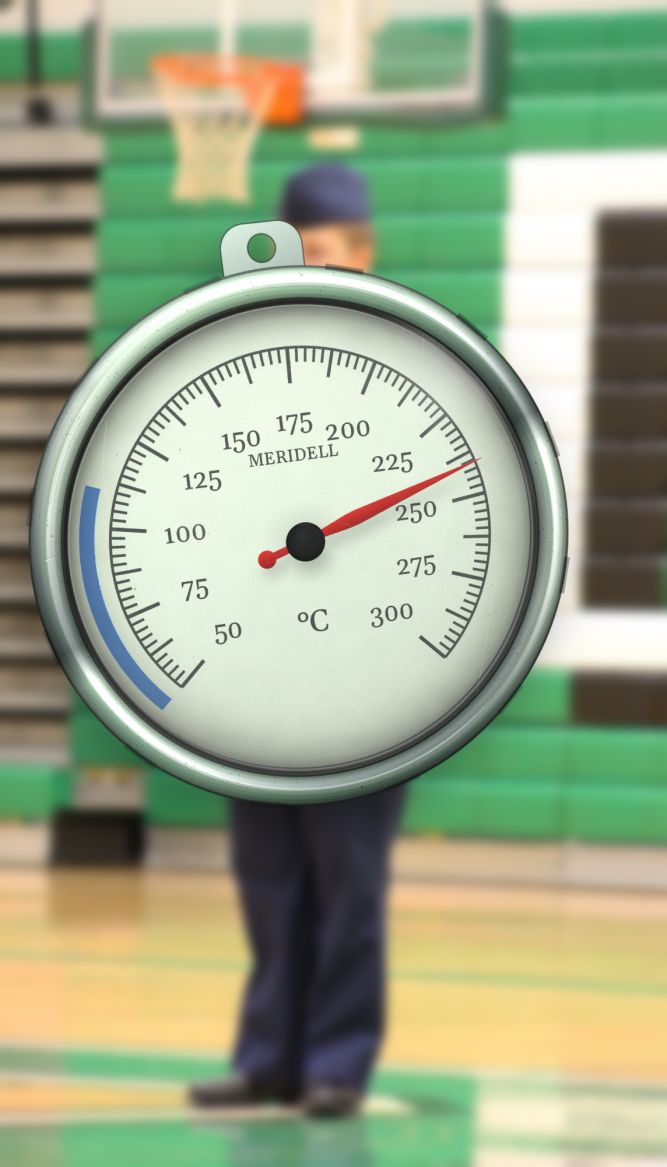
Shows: 240 °C
